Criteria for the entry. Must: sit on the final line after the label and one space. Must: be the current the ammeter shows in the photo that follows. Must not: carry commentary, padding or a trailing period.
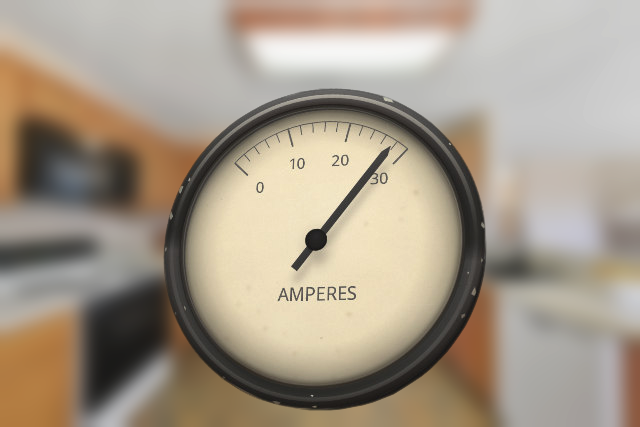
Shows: 28 A
